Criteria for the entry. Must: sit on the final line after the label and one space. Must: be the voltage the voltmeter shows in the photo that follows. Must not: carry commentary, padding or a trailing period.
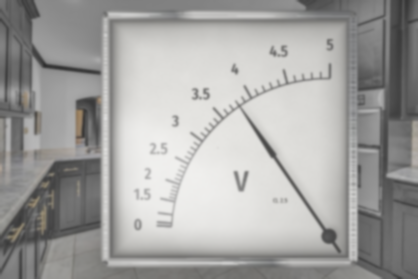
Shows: 3.8 V
